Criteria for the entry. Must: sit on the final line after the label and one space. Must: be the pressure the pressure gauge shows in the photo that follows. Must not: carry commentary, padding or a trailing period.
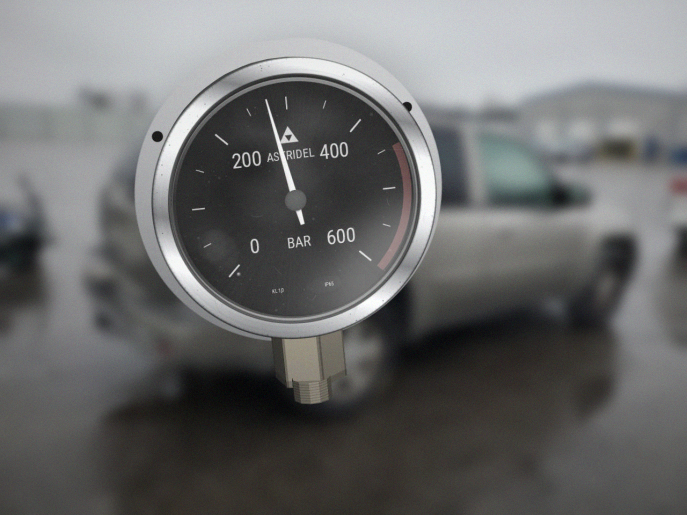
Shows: 275 bar
